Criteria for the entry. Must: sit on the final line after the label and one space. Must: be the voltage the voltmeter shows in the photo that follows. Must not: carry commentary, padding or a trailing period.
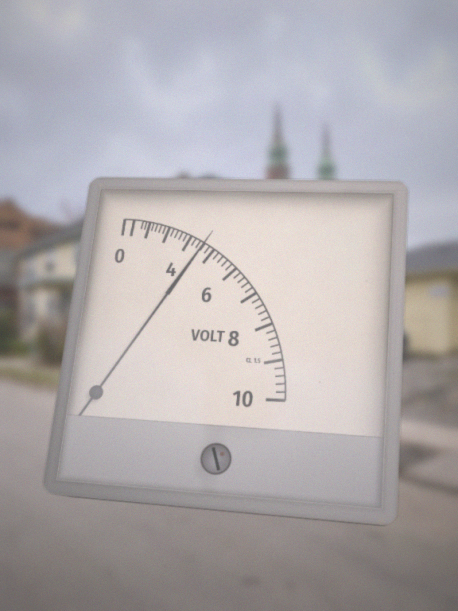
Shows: 4.6 V
